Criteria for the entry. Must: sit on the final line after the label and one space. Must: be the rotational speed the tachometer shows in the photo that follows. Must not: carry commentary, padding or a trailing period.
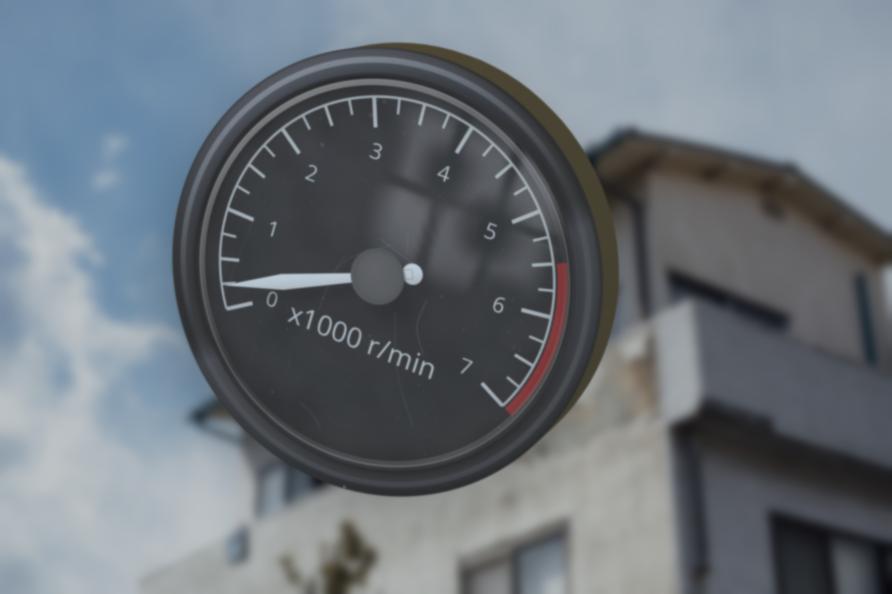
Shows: 250 rpm
